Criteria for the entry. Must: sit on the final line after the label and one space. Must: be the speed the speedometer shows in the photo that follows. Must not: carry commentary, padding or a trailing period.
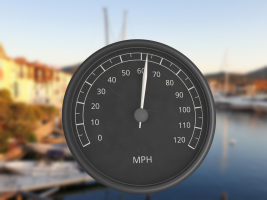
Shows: 62.5 mph
